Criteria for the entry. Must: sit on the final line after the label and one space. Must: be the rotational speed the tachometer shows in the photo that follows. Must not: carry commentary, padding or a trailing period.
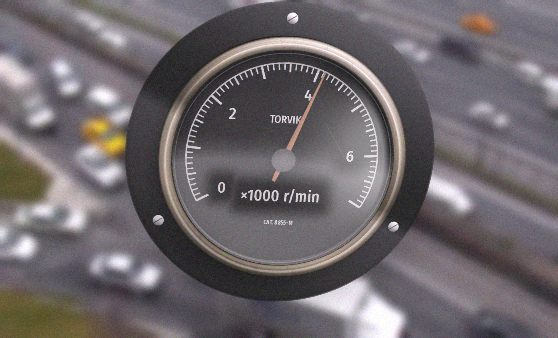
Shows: 4100 rpm
